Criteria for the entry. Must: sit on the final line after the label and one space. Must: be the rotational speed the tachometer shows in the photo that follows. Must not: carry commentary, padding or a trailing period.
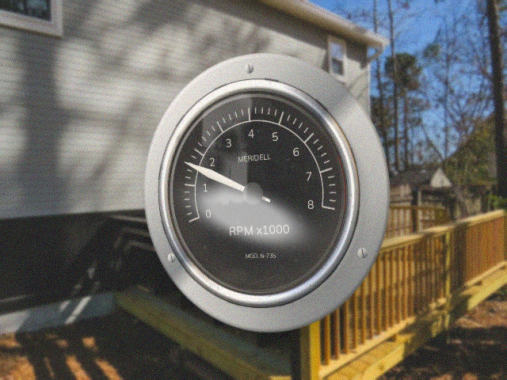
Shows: 1600 rpm
